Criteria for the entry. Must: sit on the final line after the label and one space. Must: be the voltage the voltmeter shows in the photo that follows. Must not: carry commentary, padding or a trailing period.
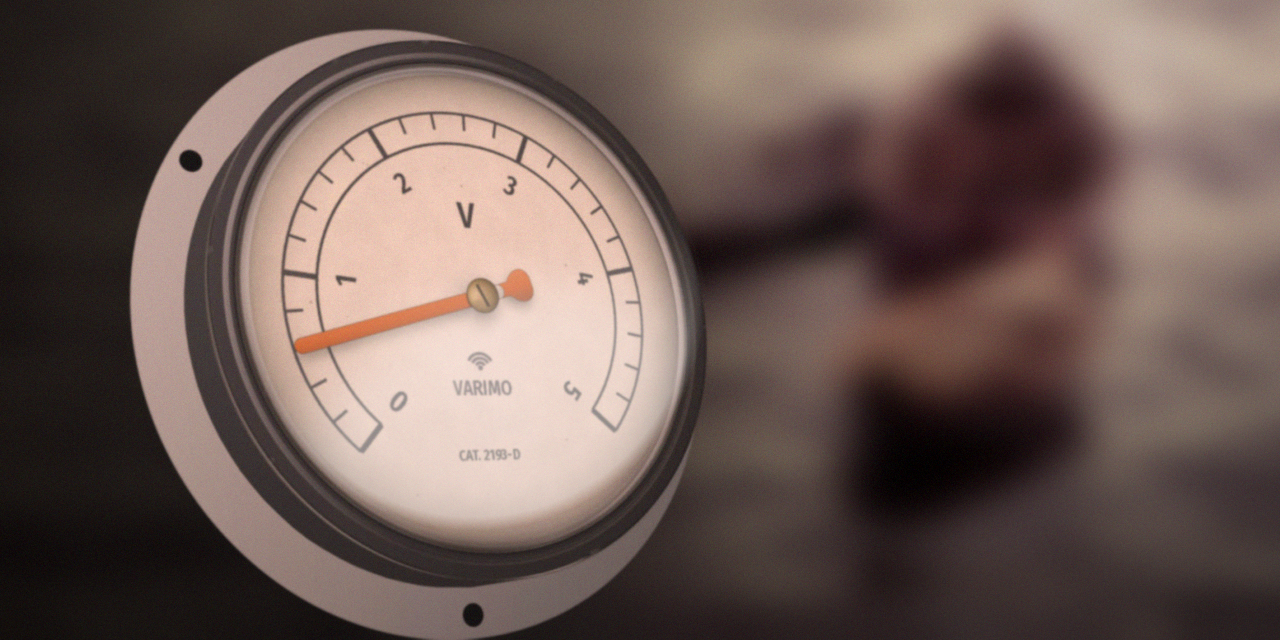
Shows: 0.6 V
